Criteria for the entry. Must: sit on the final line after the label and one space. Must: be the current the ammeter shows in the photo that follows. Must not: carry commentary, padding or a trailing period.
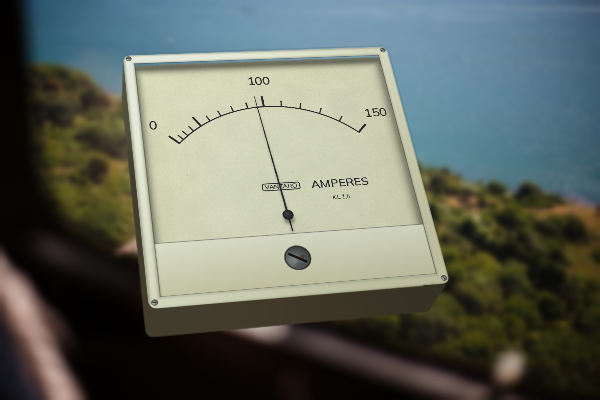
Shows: 95 A
